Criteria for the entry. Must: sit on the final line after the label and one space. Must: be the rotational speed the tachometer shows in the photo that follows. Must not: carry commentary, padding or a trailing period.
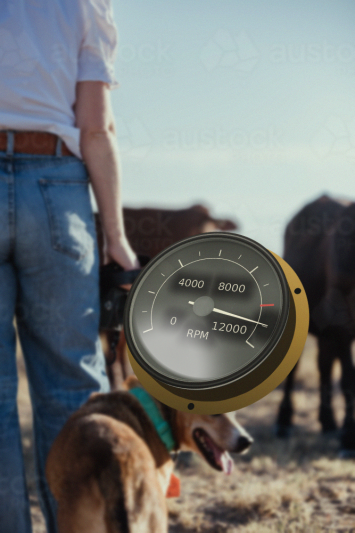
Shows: 11000 rpm
